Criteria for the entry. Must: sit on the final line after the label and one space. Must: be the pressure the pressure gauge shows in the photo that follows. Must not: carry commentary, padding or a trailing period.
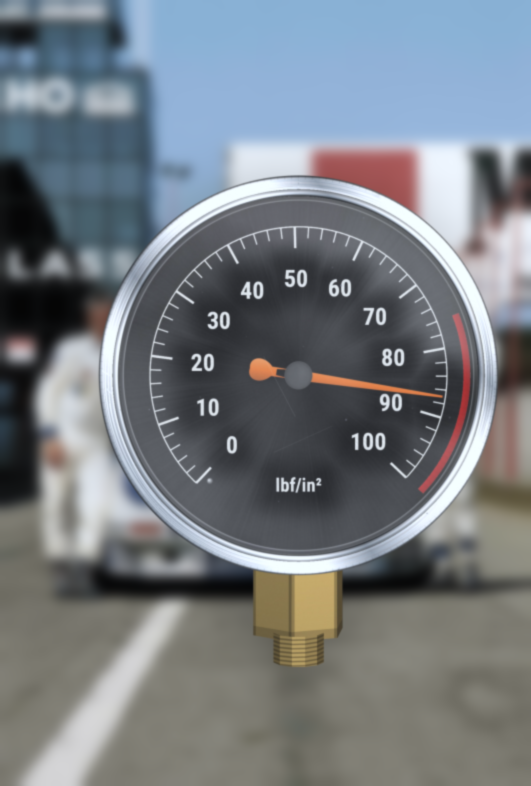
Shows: 87 psi
